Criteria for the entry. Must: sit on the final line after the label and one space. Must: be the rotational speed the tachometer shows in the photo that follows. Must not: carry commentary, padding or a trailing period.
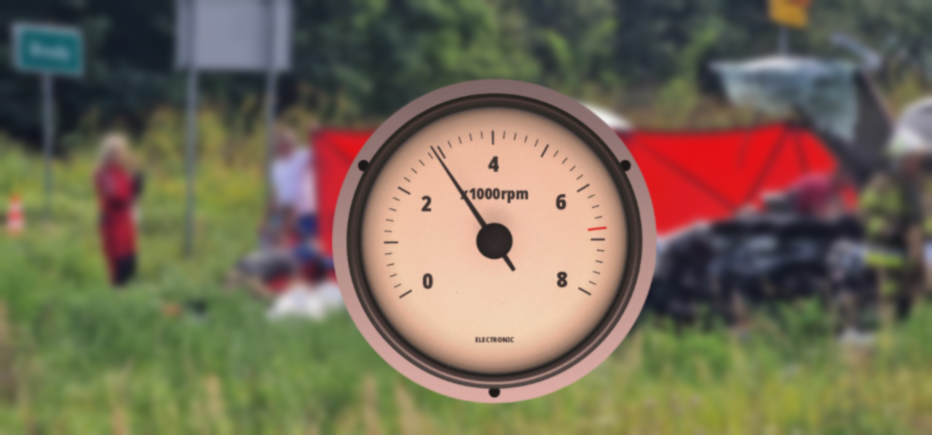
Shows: 2900 rpm
